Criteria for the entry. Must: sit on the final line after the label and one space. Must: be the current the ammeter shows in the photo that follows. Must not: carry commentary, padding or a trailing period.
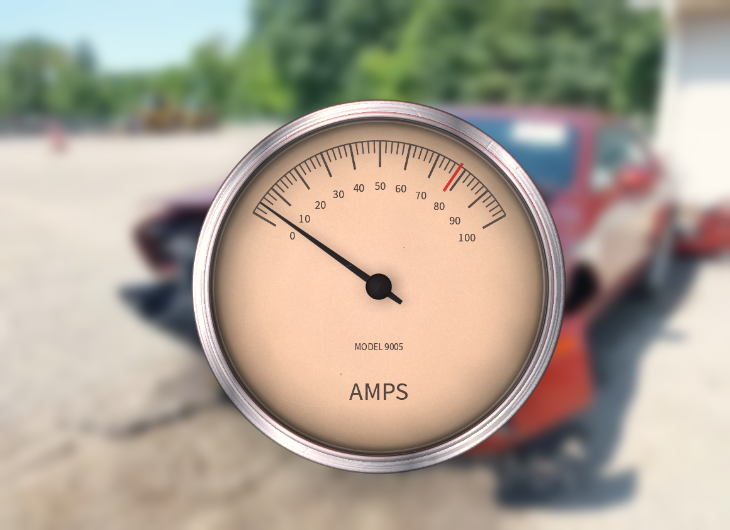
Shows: 4 A
